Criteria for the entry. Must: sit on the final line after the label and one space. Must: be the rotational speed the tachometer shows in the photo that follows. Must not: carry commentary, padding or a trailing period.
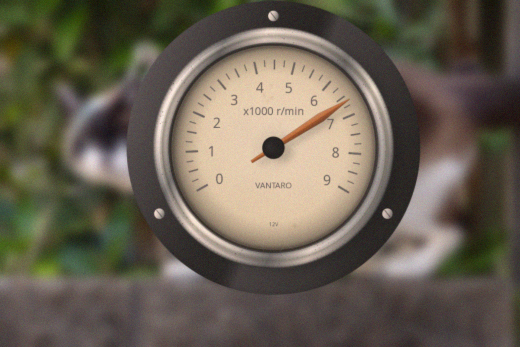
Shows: 6625 rpm
